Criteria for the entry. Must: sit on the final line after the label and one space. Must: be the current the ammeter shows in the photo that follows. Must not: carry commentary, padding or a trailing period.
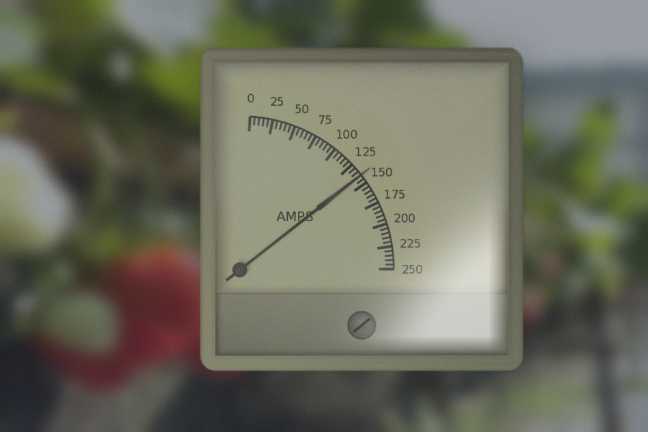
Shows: 140 A
